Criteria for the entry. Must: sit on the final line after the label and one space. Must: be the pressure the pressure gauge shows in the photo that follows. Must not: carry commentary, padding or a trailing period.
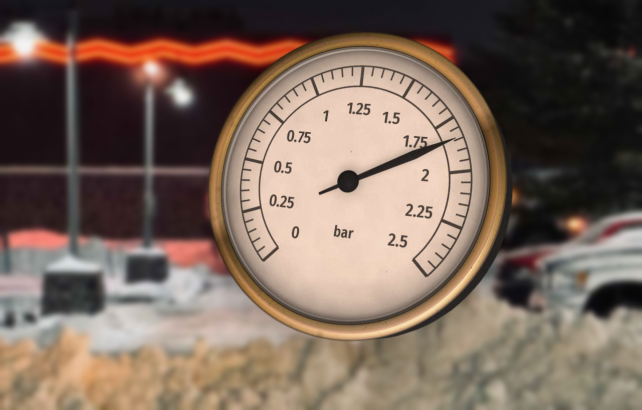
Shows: 1.85 bar
